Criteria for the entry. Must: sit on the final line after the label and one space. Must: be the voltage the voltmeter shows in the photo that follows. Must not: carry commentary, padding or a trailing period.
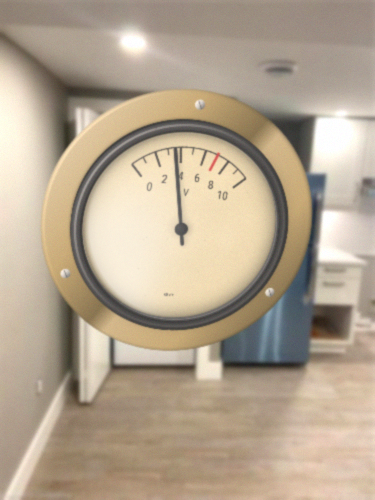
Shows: 3.5 V
